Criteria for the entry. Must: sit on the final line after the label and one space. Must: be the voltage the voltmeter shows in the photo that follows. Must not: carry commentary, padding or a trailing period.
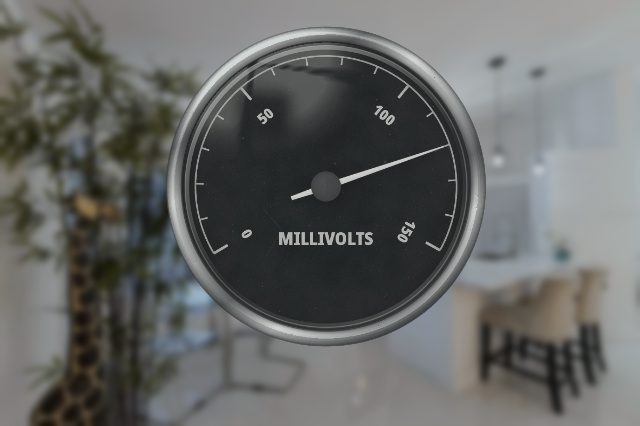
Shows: 120 mV
